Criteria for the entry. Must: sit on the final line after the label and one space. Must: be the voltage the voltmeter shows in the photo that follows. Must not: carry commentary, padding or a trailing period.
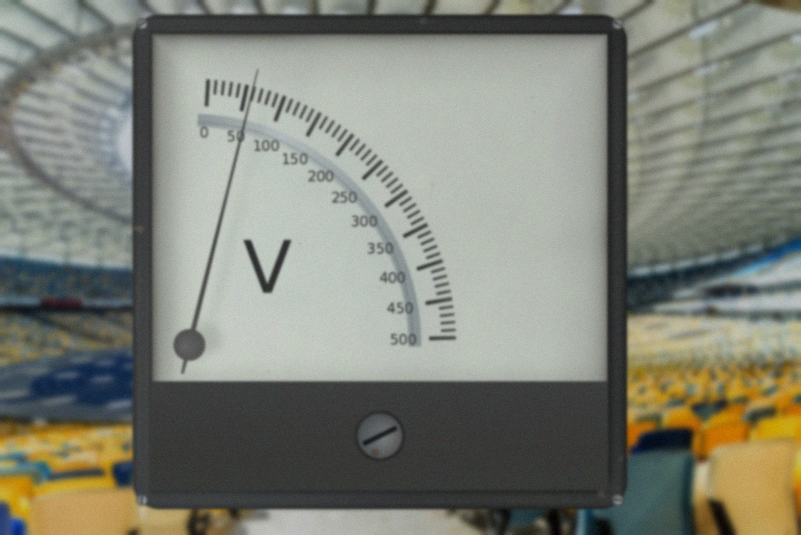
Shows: 60 V
